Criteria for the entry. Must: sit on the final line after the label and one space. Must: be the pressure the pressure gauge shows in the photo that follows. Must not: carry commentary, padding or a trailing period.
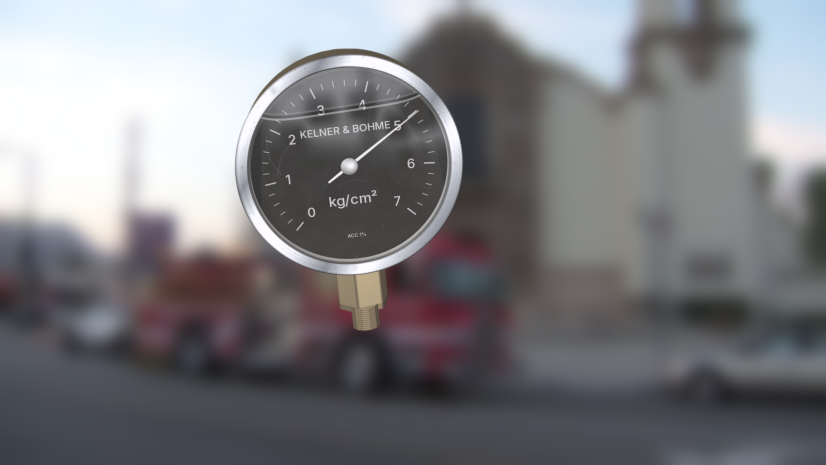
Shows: 5 kg/cm²
